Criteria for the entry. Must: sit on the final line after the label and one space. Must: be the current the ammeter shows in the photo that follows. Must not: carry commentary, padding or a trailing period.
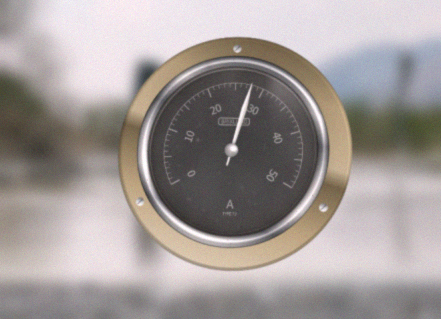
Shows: 28 A
